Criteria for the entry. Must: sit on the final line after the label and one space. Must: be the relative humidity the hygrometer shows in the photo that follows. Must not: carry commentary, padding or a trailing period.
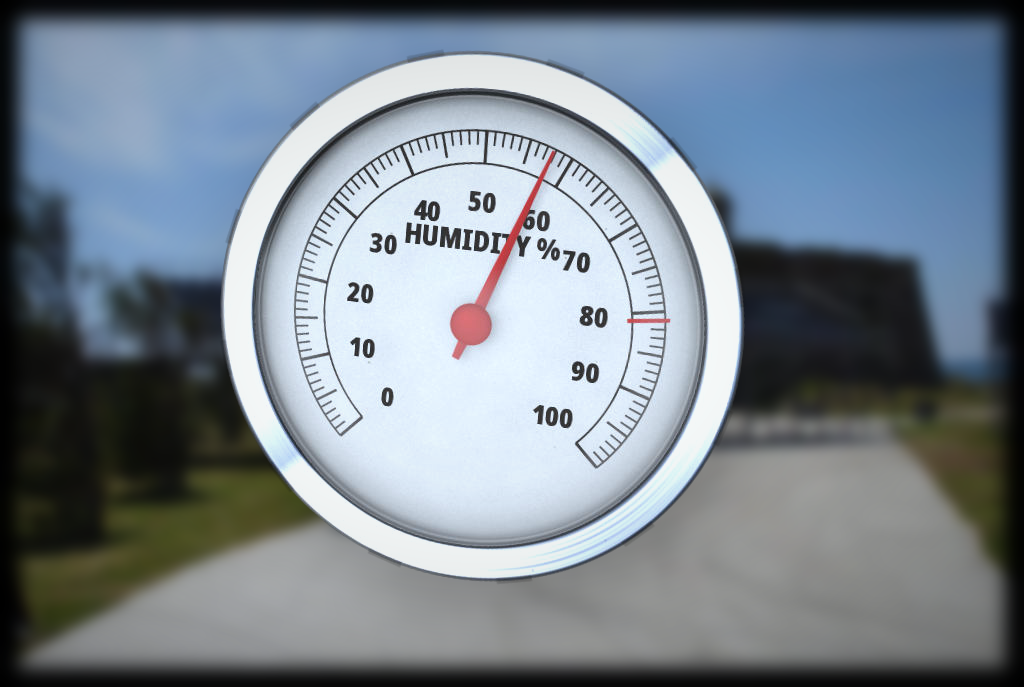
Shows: 58 %
